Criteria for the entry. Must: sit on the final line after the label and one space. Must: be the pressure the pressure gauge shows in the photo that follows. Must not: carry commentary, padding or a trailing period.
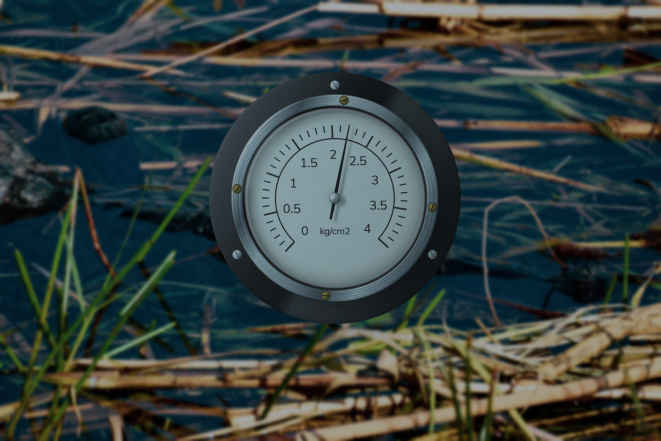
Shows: 2.2 kg/cm²
